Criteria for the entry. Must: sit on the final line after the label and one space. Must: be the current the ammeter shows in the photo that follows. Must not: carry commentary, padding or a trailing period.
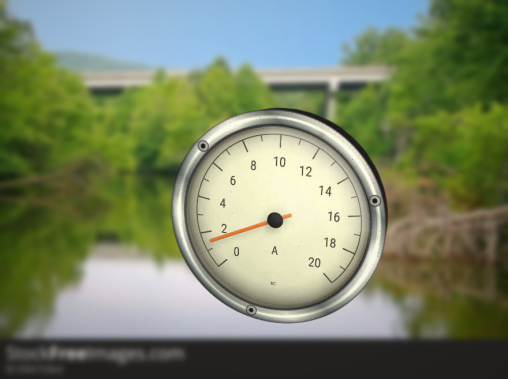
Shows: 1.5 A
